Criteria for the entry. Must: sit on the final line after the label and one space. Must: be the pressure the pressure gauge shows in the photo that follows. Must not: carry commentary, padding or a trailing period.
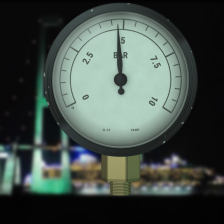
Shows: 4.75 bar
